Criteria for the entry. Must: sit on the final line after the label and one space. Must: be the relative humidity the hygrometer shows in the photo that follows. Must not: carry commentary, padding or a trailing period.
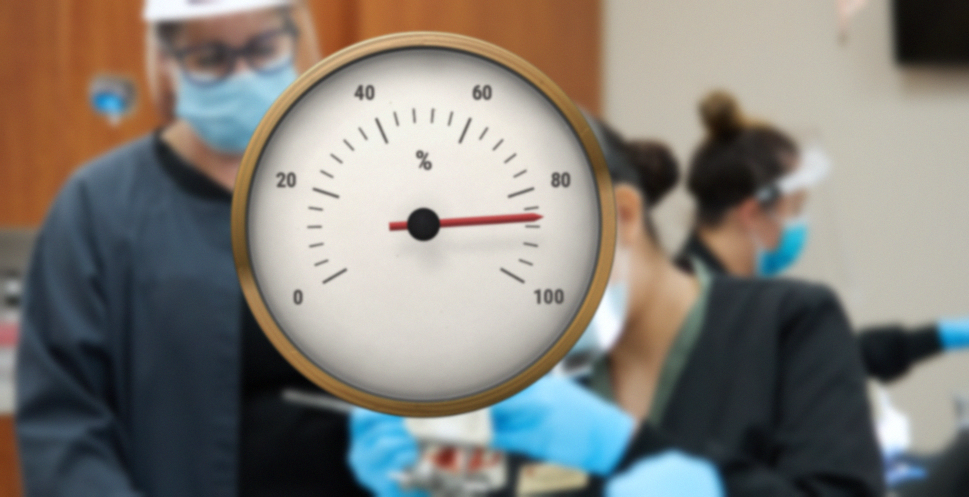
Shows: 86 %
